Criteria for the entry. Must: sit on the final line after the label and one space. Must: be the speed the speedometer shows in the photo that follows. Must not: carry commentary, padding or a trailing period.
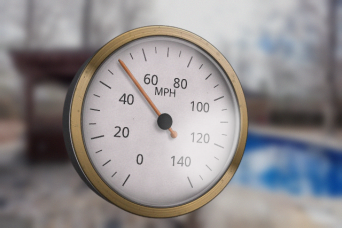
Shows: 50 mph
